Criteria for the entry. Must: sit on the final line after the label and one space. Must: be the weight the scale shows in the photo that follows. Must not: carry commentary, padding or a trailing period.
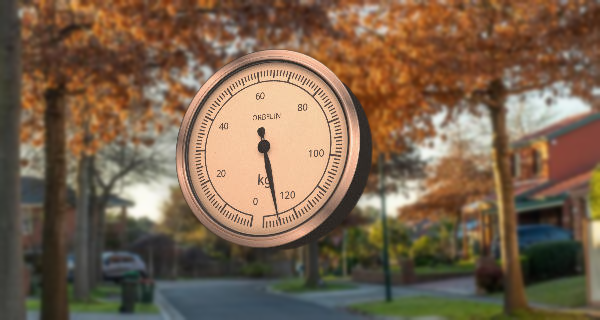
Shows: 125 kg
